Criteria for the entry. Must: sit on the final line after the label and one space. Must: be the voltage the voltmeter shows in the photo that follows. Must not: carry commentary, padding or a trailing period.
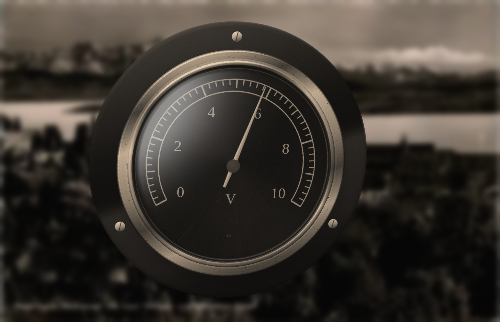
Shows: 5.8 V
